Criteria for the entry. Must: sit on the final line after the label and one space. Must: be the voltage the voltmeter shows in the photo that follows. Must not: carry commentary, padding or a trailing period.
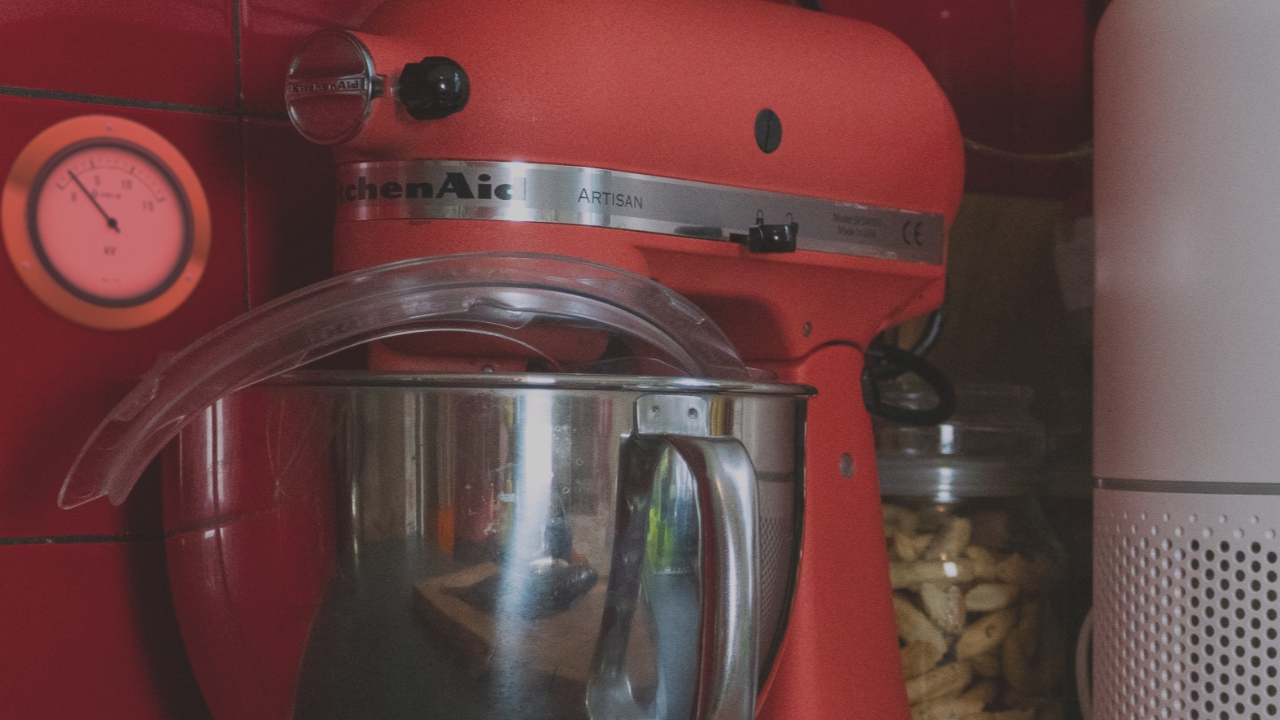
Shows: 2 kV
